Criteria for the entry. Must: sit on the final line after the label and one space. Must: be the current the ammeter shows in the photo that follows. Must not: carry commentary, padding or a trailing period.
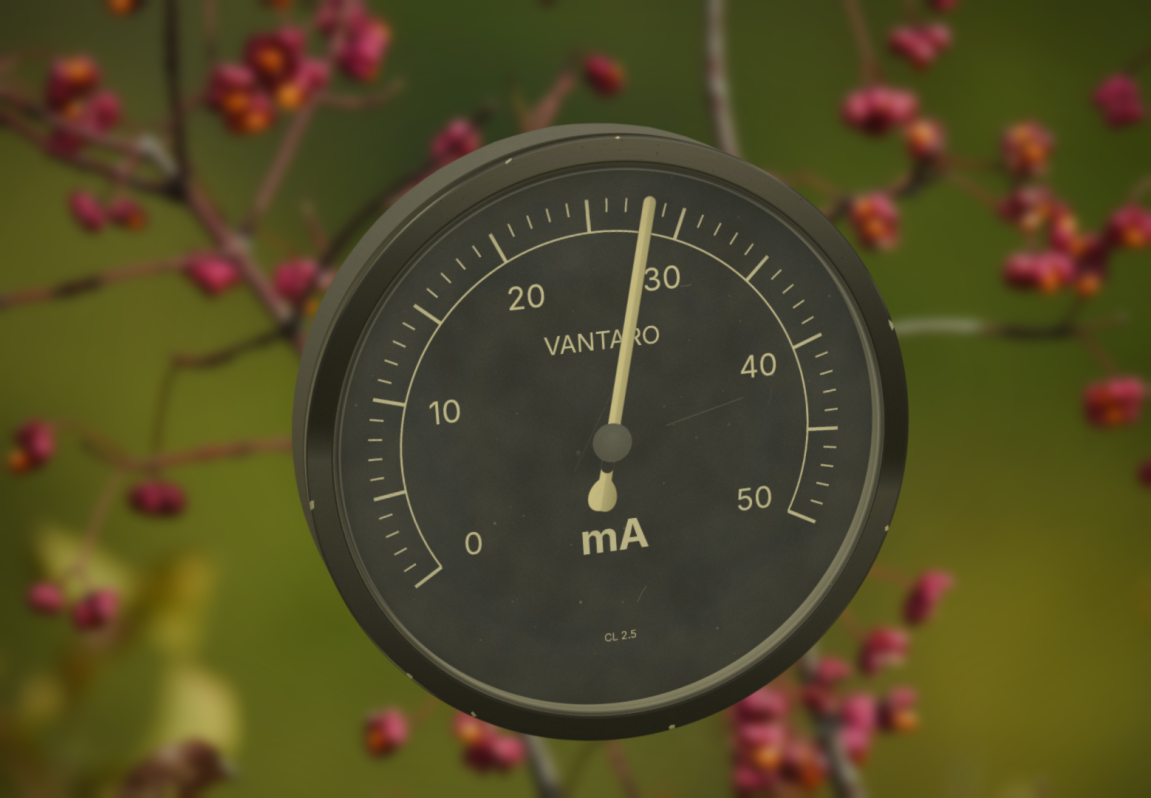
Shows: 28 mA
